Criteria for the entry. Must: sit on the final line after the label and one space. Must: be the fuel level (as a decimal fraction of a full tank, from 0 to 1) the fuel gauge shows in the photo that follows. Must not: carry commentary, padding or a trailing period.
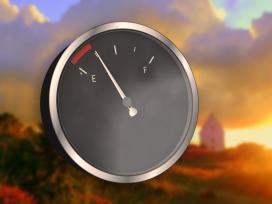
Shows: 0.25
